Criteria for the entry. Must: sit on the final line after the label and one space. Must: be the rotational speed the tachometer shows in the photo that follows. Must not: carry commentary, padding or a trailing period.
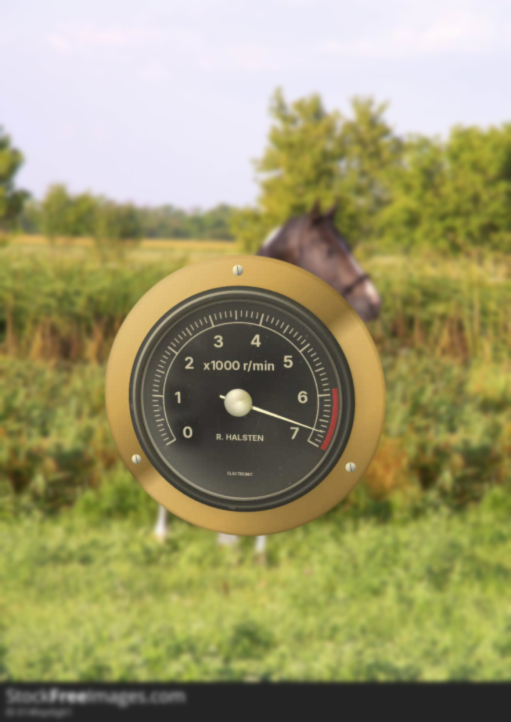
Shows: 6700 rpm
